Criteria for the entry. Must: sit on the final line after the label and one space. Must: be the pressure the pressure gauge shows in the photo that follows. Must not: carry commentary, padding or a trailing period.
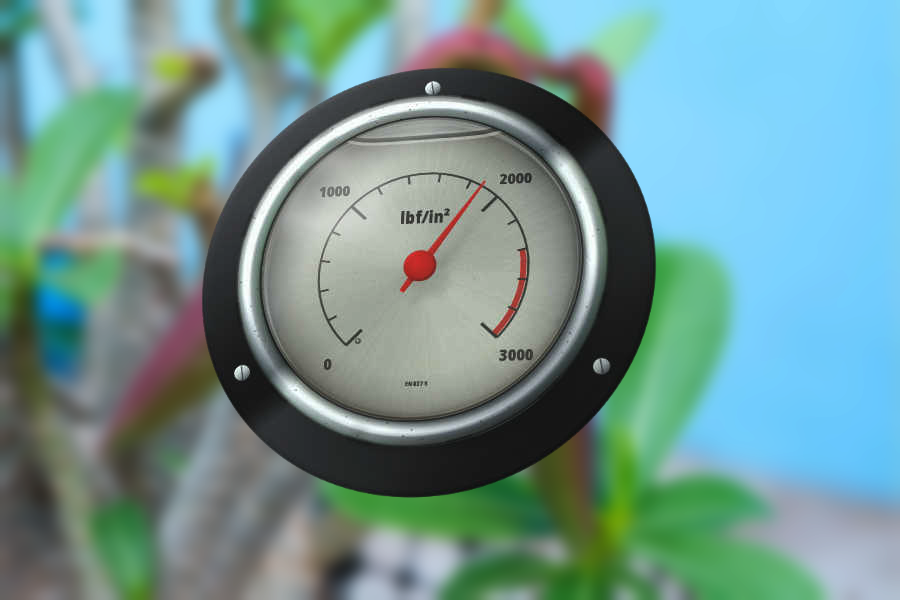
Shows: 1900 psi
